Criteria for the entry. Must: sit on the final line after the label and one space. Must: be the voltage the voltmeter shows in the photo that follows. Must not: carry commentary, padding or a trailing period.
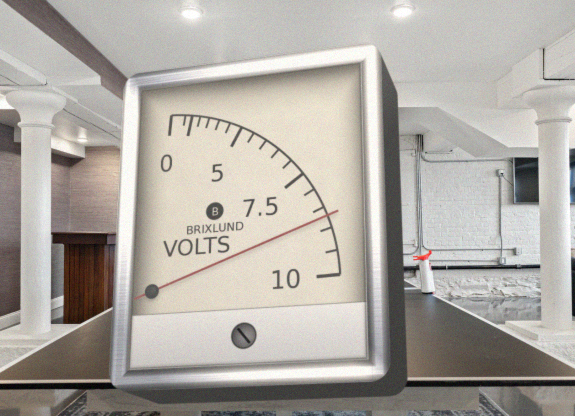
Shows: 8.75 V
